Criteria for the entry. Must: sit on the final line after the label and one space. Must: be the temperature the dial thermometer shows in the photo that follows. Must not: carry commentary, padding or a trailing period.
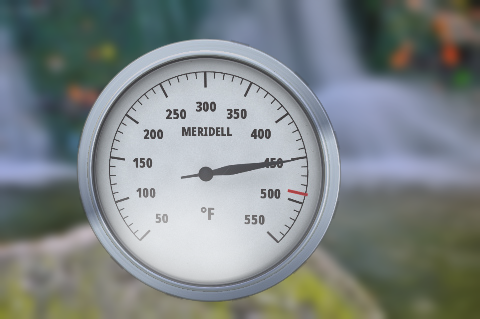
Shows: 450 °F
